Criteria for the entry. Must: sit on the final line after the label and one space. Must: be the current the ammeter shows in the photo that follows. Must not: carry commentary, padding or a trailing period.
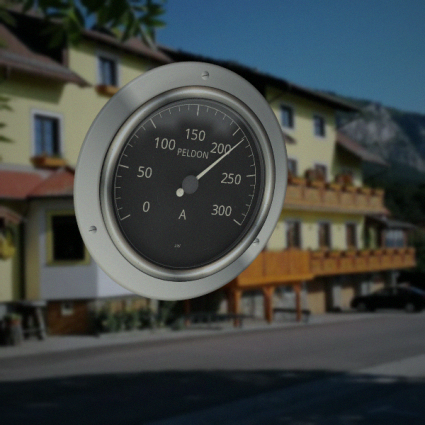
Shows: 210 A
